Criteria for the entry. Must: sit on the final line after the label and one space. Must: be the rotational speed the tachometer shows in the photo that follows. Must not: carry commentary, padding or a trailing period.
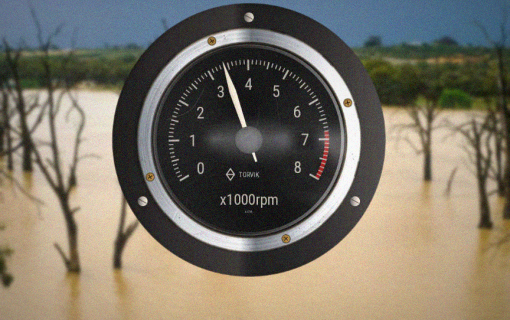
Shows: 3400 rpm
